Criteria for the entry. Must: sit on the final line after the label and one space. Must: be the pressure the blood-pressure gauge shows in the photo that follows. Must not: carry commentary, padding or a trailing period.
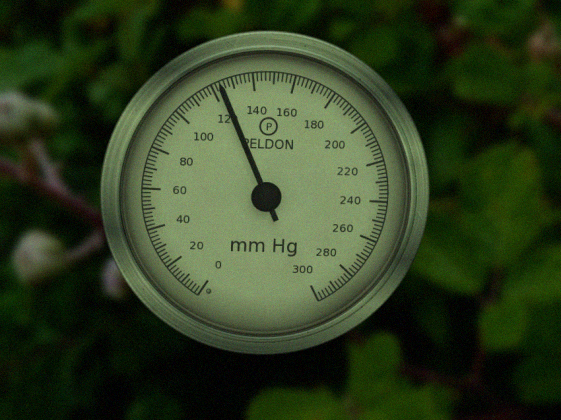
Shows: 124 mmHg
